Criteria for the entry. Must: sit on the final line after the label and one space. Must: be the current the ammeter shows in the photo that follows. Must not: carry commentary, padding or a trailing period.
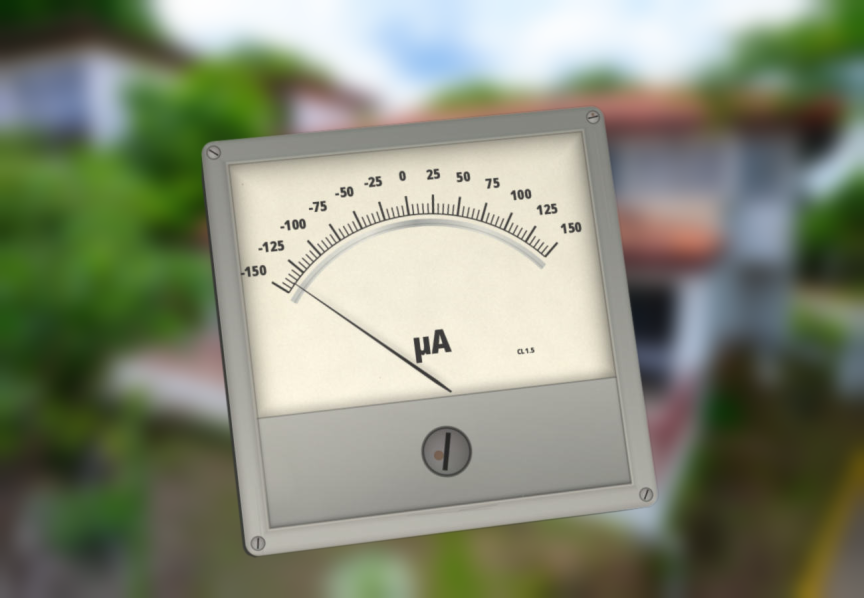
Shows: -140 µA
